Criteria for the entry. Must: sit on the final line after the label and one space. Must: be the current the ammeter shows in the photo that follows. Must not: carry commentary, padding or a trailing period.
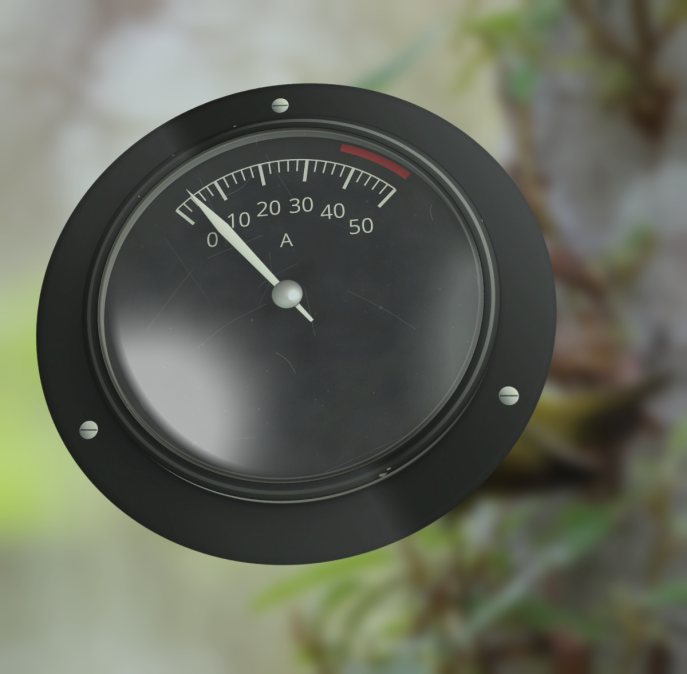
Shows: 4 A
